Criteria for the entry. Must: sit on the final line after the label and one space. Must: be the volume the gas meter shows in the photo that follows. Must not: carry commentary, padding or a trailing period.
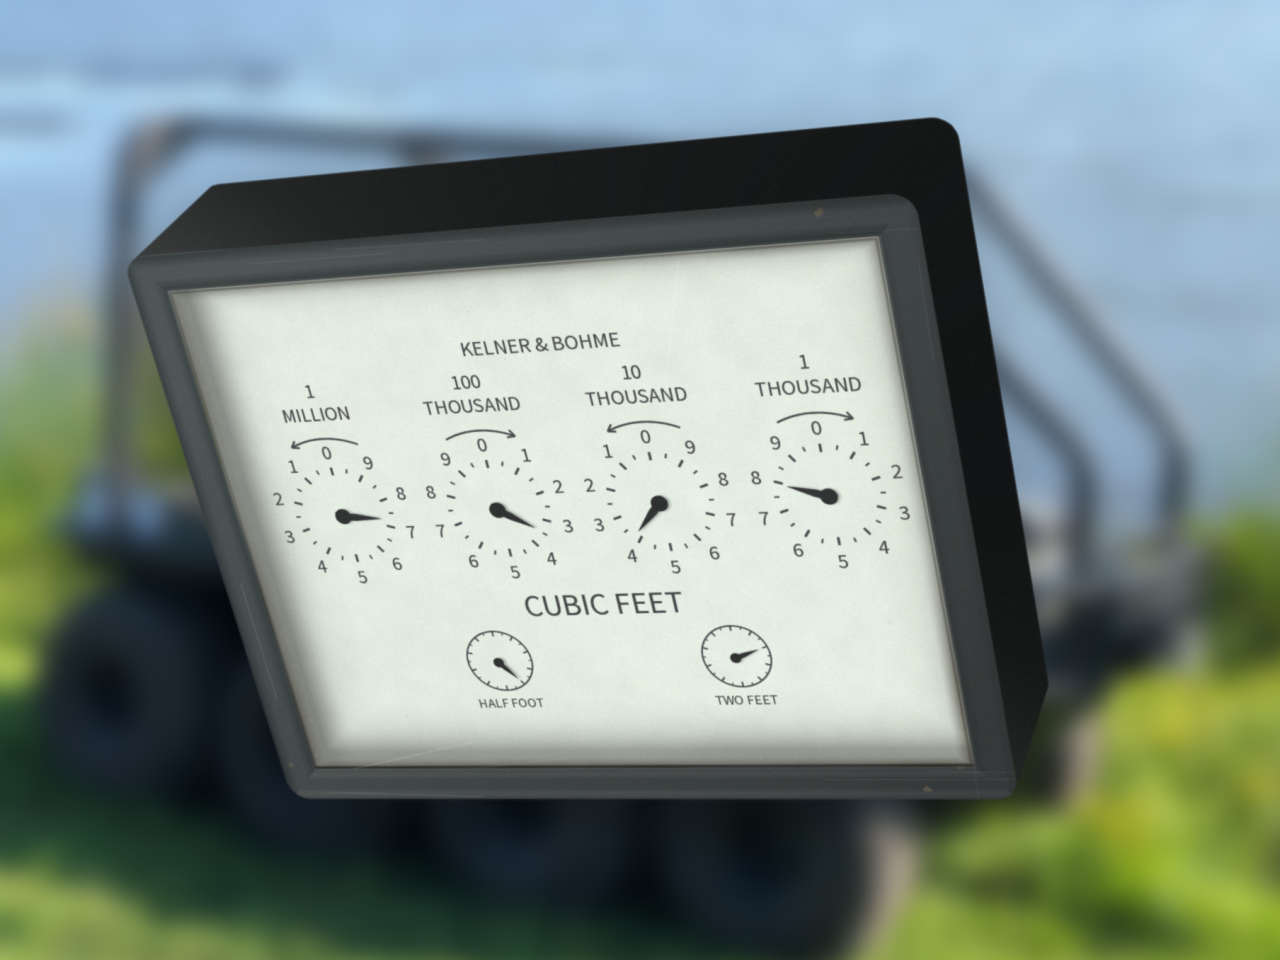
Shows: 733800 ft³
